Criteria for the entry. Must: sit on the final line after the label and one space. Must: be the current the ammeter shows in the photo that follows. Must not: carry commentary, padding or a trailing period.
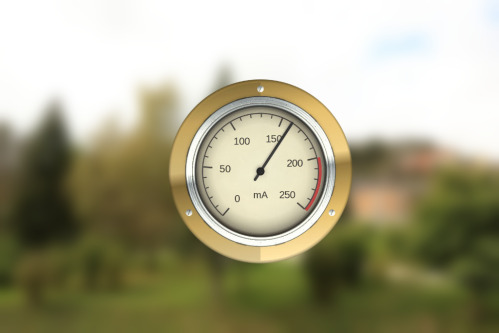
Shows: 160 mA
